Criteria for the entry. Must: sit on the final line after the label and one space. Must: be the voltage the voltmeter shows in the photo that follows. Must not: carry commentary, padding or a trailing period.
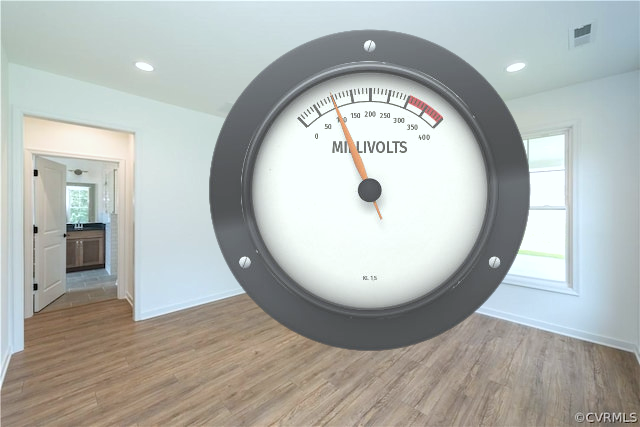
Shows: 100 mV
